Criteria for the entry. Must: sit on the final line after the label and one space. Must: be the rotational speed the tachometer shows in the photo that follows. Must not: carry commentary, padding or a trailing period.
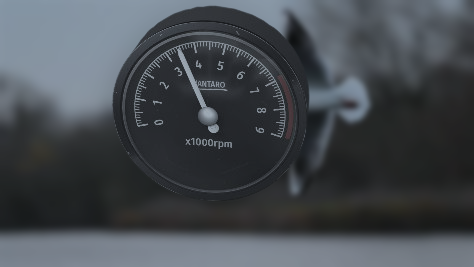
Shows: 3500 rpm
